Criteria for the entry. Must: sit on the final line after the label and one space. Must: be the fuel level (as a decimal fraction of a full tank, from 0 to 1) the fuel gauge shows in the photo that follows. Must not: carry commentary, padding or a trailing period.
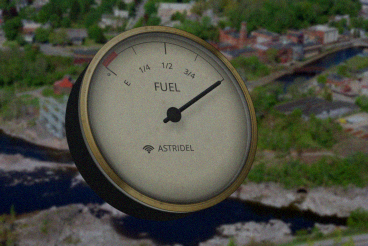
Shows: 1
